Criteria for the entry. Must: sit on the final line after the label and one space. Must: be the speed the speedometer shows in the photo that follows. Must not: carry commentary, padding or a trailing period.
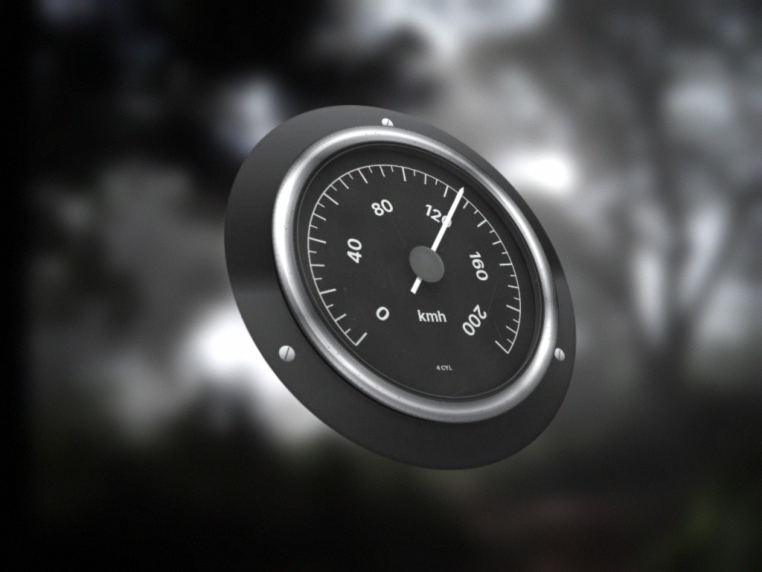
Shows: 125 km/h
